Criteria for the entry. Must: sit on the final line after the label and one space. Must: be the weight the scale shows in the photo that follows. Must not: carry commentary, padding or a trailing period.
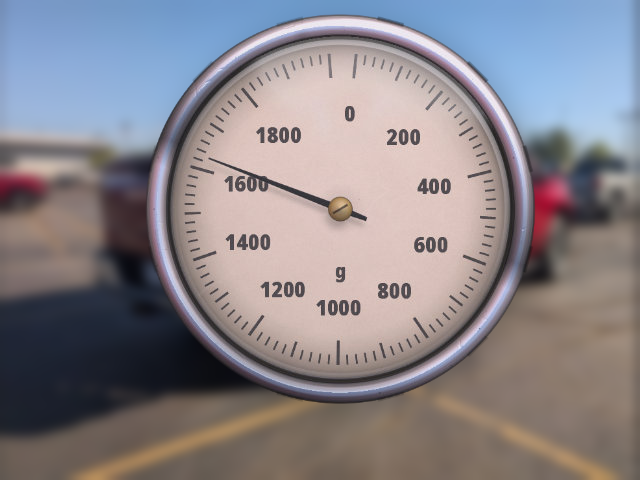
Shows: 1630 g
